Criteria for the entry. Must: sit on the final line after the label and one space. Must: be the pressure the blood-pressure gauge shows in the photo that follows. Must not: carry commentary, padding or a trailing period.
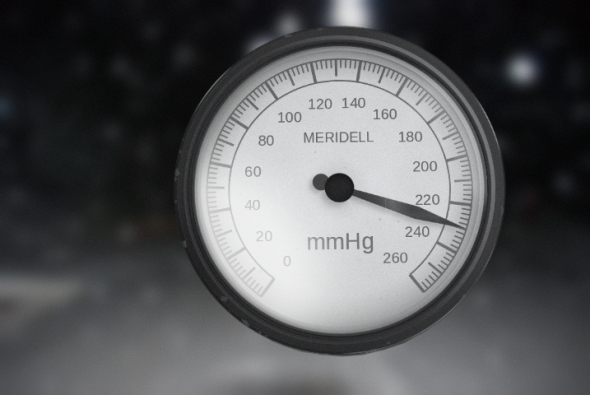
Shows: 230 mmHg
